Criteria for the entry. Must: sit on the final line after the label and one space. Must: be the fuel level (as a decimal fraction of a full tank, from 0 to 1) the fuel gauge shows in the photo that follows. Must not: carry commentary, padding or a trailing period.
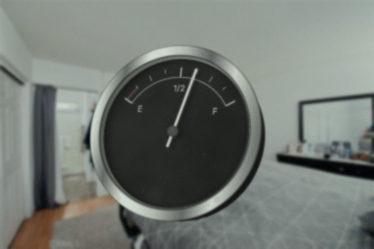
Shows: 0.625
